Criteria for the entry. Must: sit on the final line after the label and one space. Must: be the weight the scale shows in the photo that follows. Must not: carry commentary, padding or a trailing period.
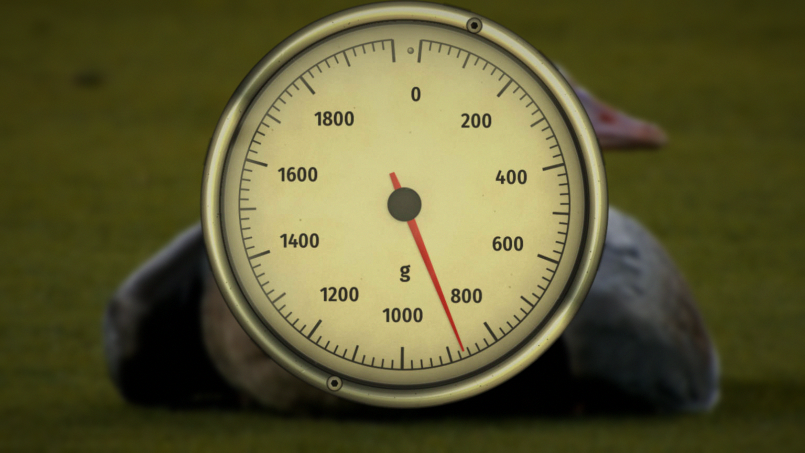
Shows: 870 g
